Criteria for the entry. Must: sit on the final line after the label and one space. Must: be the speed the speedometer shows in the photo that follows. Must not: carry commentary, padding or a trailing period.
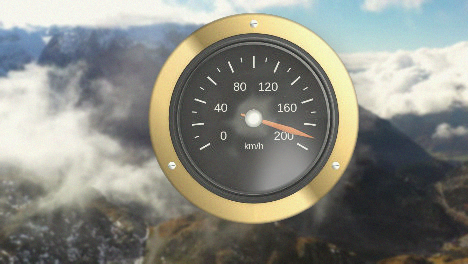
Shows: 190 km/h
